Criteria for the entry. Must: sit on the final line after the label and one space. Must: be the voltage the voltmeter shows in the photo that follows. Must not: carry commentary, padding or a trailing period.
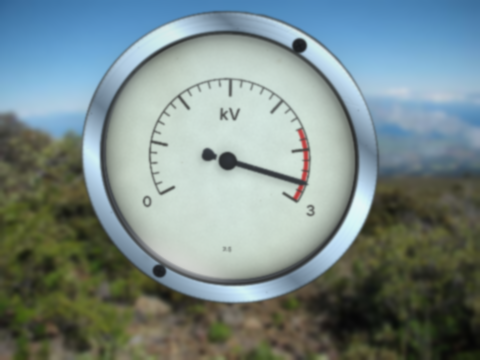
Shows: 2.8 kV
